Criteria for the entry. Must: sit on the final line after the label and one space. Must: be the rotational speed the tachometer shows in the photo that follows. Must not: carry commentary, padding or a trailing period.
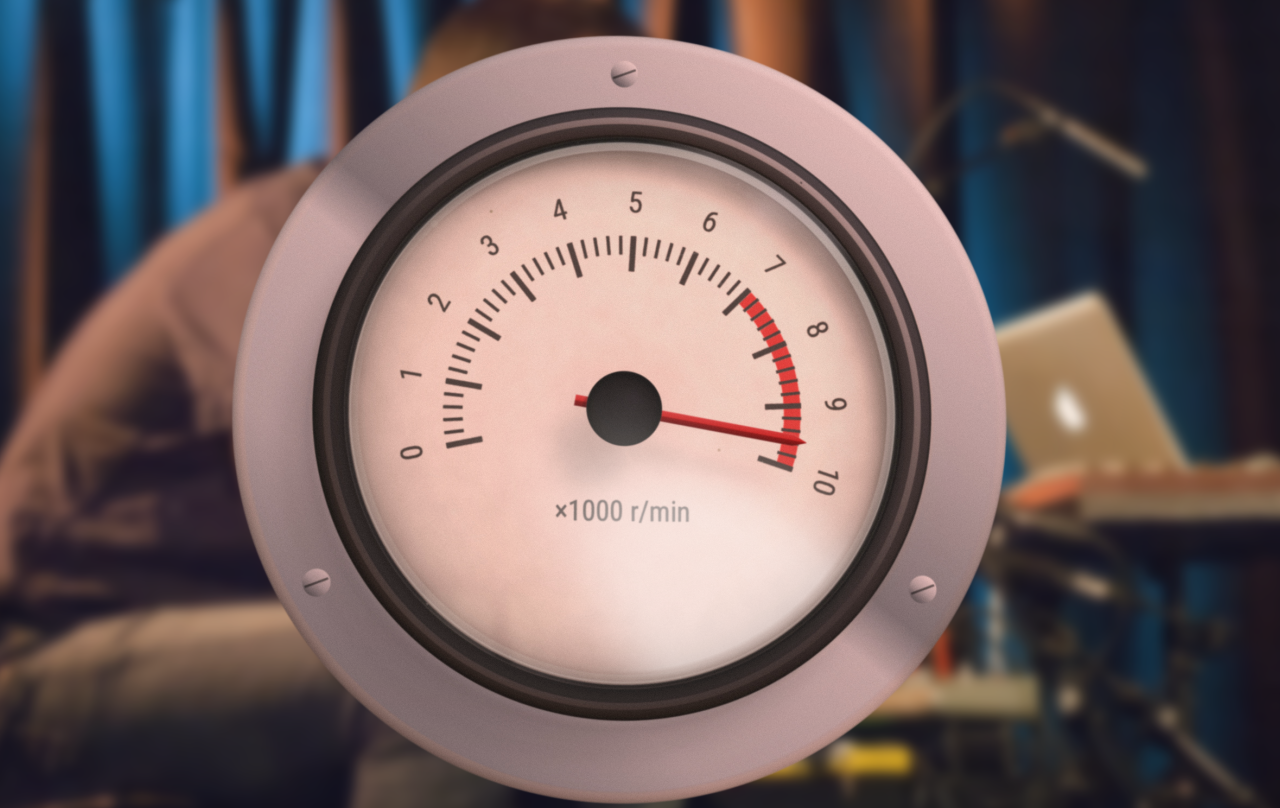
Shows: 9600 rpm
